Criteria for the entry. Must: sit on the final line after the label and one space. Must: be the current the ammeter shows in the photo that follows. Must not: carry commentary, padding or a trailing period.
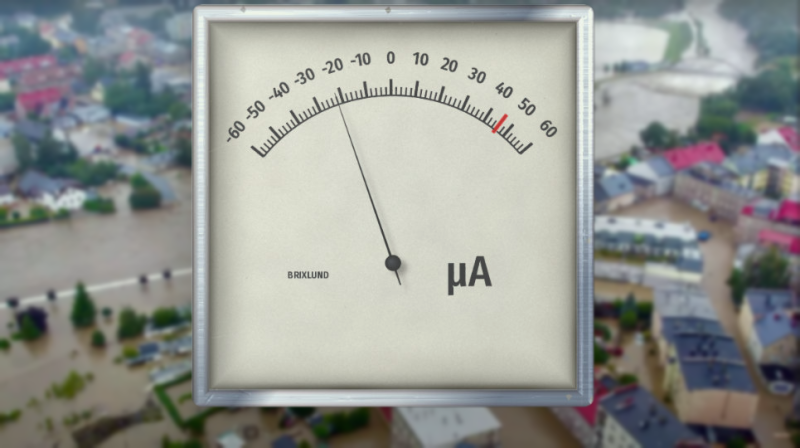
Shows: -22 µA
